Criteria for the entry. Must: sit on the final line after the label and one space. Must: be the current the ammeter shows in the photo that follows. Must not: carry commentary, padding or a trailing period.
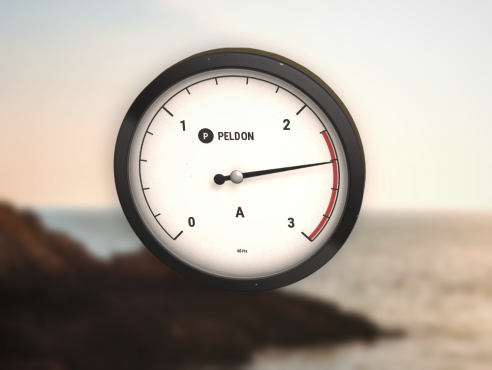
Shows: 2.4 A
